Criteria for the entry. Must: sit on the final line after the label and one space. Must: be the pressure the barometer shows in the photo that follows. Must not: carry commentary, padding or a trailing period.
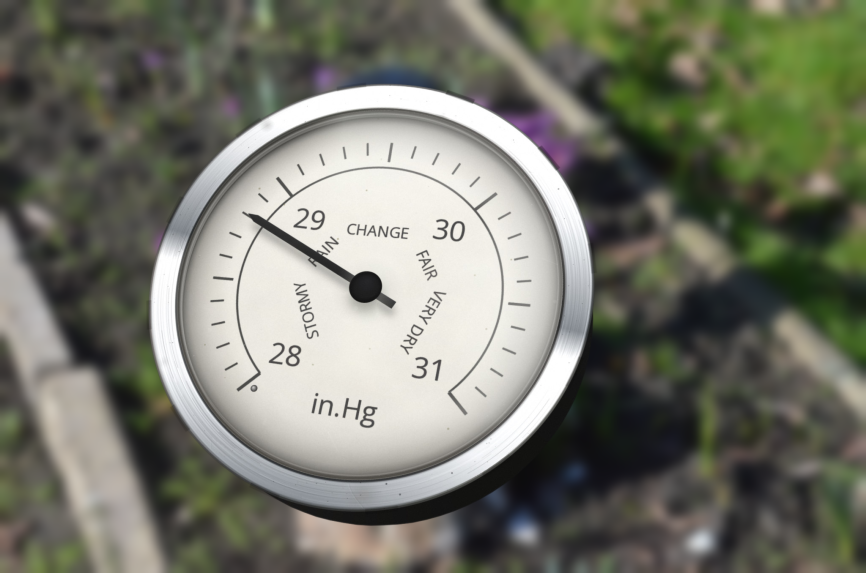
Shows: 28.8 inHg
